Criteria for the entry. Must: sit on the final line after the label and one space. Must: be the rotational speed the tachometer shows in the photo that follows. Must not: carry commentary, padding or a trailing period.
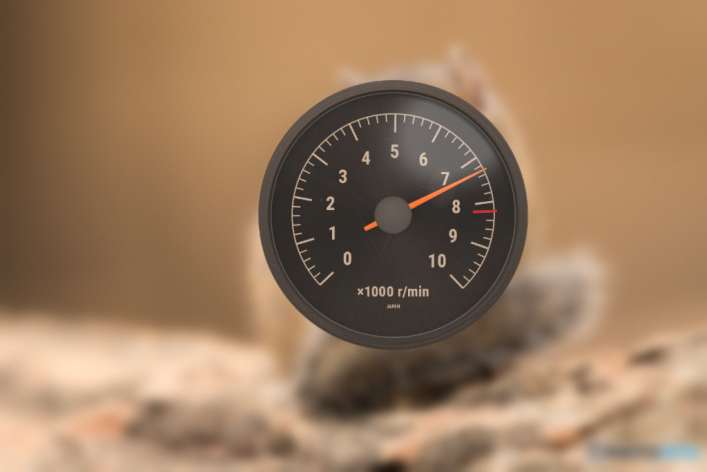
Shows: 7300 rpm
